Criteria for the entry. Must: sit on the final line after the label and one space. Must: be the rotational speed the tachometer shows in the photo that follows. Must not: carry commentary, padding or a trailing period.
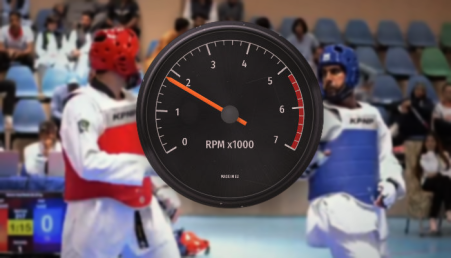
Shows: 1800 rpm
